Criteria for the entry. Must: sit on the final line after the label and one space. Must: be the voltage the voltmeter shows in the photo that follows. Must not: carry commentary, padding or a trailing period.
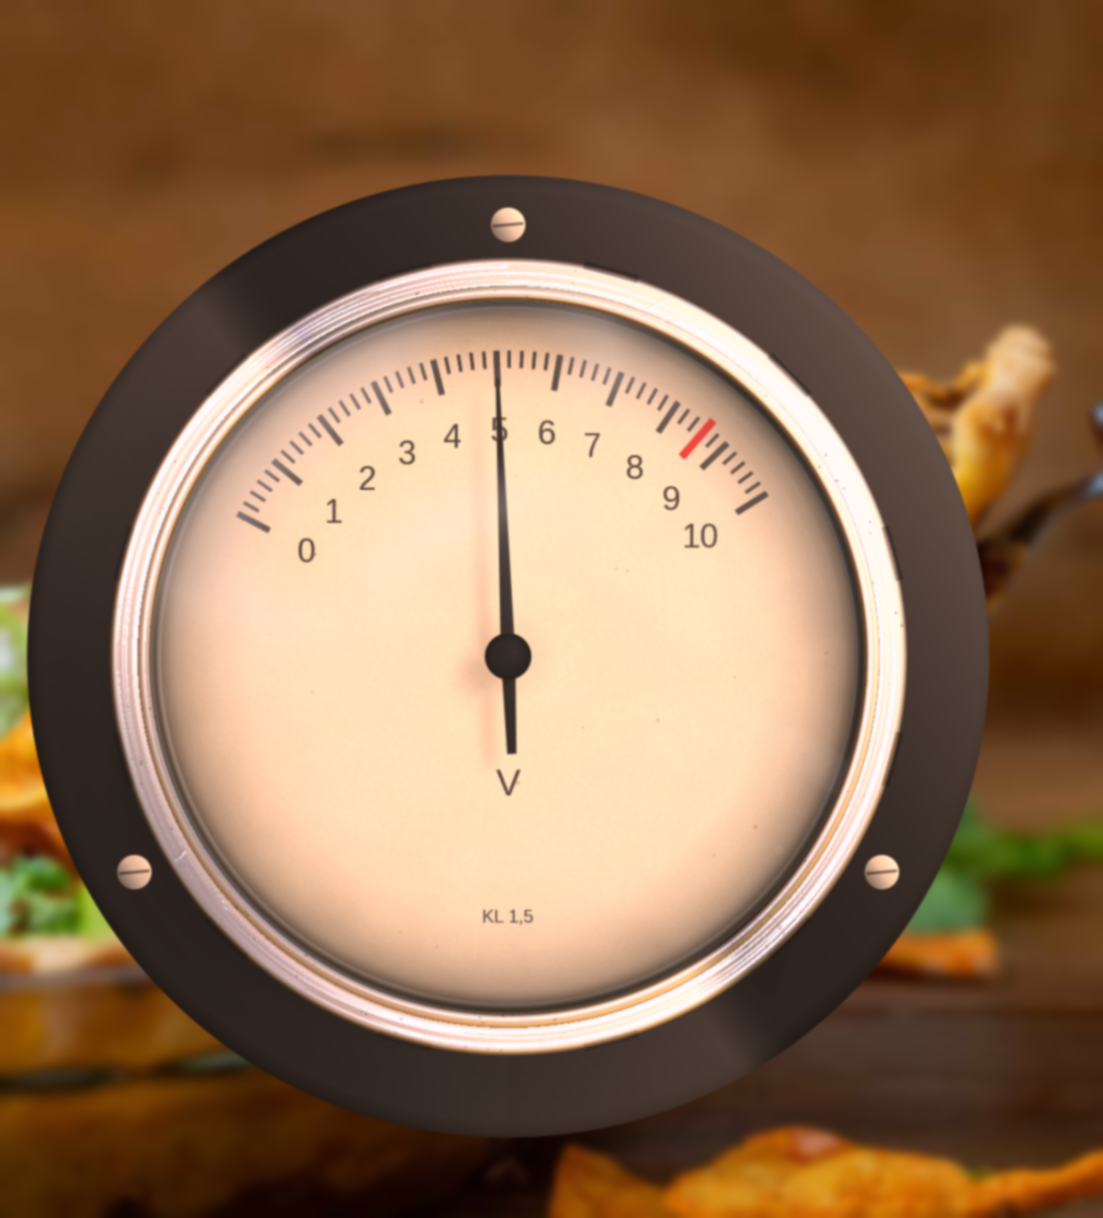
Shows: 5 V
